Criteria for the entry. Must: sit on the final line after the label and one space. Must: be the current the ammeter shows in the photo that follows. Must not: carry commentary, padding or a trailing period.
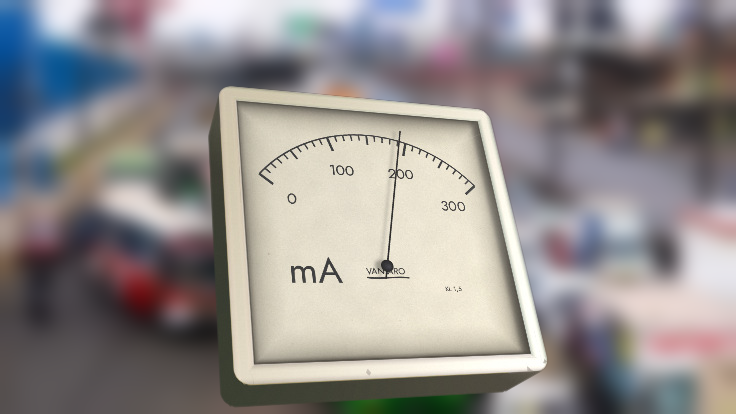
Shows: 190 mA
